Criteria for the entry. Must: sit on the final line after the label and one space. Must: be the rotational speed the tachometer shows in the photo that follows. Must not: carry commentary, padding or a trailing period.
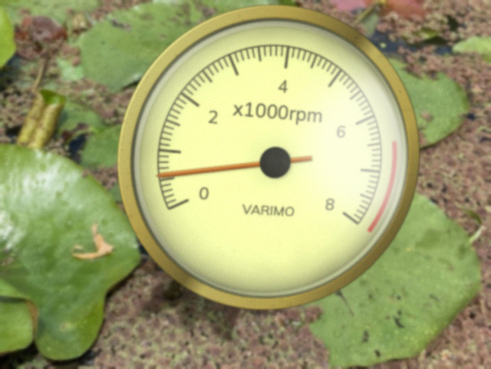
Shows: 600 rpm
